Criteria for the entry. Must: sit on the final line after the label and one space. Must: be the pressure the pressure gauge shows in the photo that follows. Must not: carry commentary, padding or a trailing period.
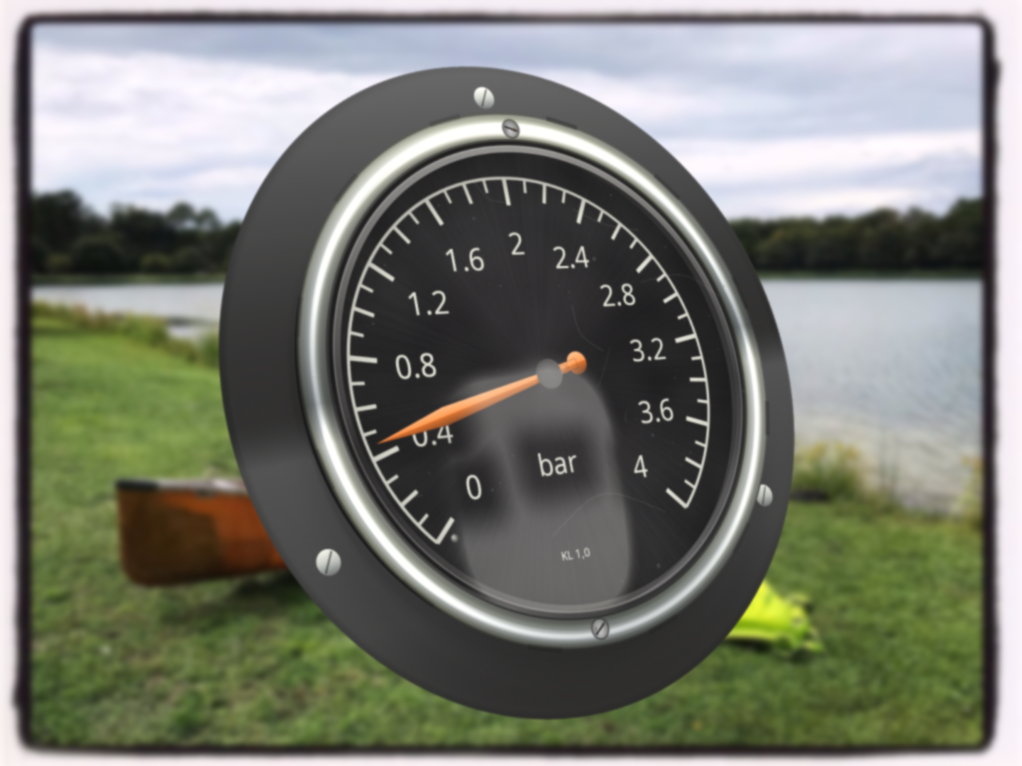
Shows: 0.45 bar
